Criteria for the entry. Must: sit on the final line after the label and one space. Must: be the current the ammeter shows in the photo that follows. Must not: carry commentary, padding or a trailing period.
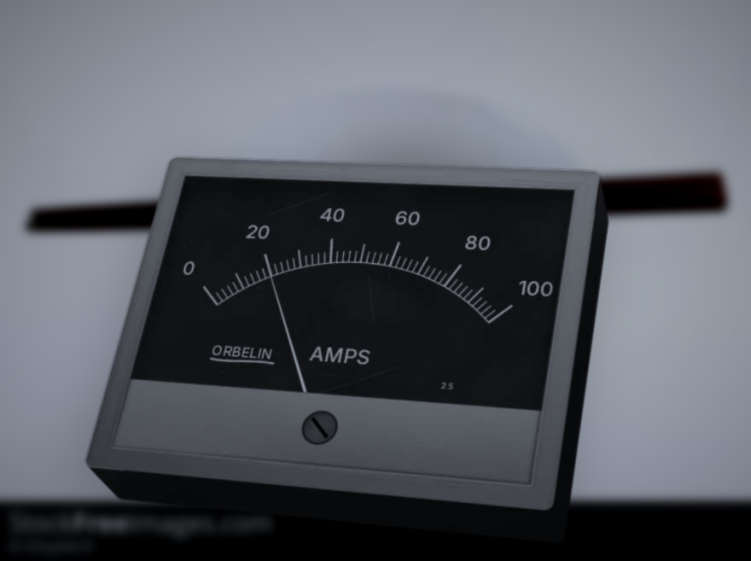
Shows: 20 A
